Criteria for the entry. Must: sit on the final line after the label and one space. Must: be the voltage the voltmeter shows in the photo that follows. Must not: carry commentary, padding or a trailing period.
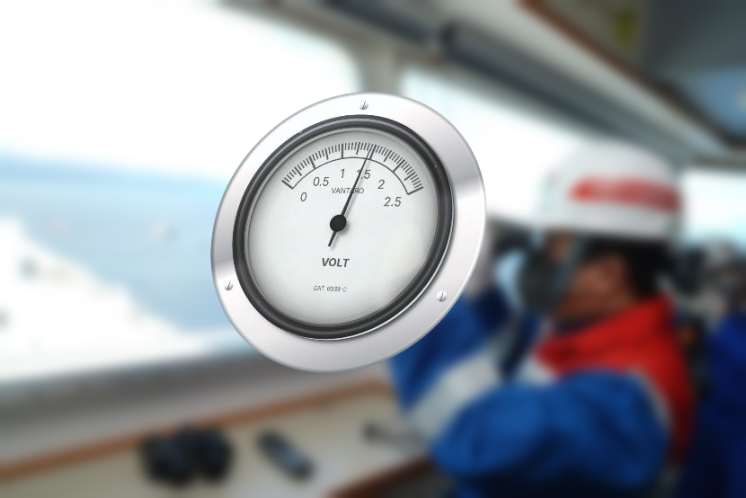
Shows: 1.5 V
